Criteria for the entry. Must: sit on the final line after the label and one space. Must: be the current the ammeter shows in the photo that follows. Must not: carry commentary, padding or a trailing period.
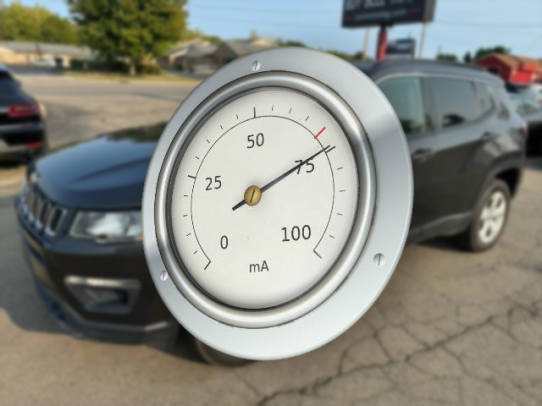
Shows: 75 mA
